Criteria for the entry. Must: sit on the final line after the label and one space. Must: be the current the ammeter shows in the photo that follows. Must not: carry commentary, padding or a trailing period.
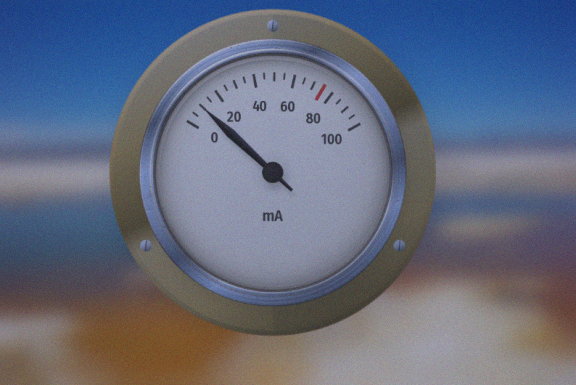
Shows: 10 mA
